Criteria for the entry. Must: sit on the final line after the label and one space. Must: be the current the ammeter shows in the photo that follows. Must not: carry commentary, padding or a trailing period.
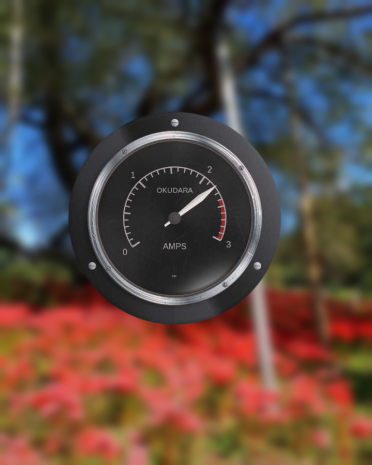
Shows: 2.2 A
